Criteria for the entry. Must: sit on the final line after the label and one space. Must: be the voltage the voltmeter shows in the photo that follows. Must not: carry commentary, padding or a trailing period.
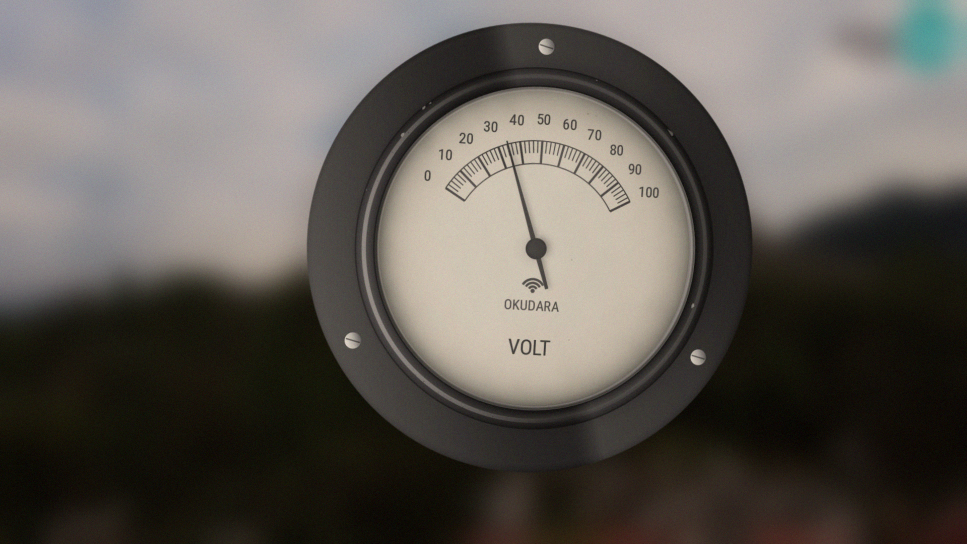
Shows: 34 V
